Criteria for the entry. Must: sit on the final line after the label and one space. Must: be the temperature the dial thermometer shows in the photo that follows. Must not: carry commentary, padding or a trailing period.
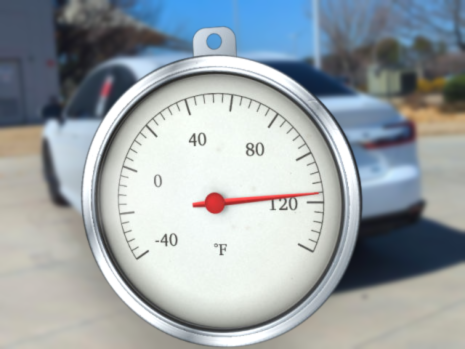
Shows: 116 °F
